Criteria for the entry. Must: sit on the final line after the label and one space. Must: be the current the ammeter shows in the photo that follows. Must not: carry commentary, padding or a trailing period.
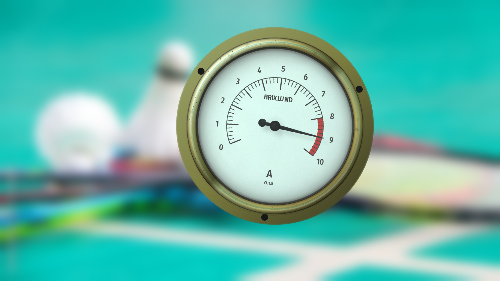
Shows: 9 A
